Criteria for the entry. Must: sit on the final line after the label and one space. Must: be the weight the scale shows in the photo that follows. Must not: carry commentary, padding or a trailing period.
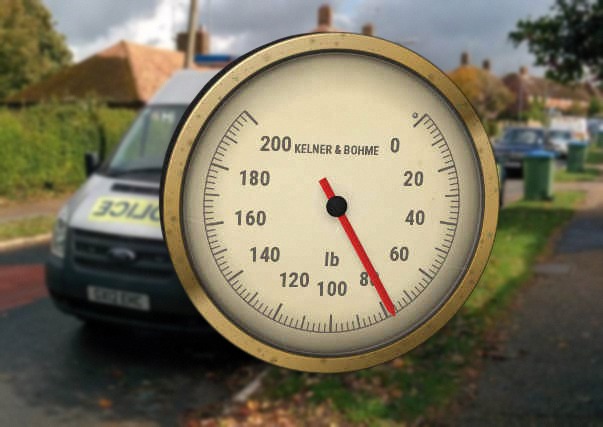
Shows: 78 lb
